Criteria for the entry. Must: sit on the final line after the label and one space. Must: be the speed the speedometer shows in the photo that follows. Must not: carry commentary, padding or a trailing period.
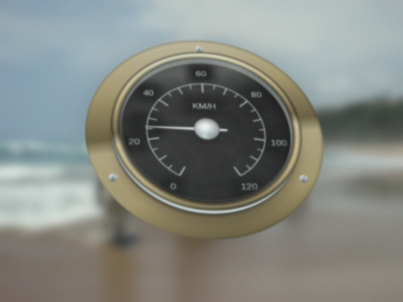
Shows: 25 km/h
